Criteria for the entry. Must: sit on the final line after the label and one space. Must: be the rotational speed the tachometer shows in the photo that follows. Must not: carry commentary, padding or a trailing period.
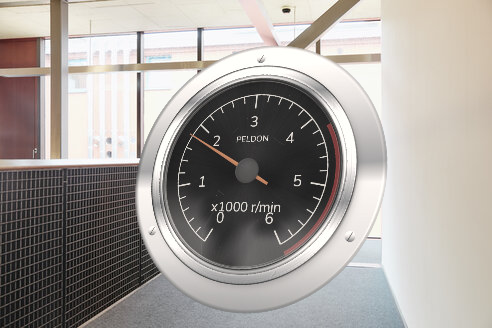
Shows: 1800 rpm
